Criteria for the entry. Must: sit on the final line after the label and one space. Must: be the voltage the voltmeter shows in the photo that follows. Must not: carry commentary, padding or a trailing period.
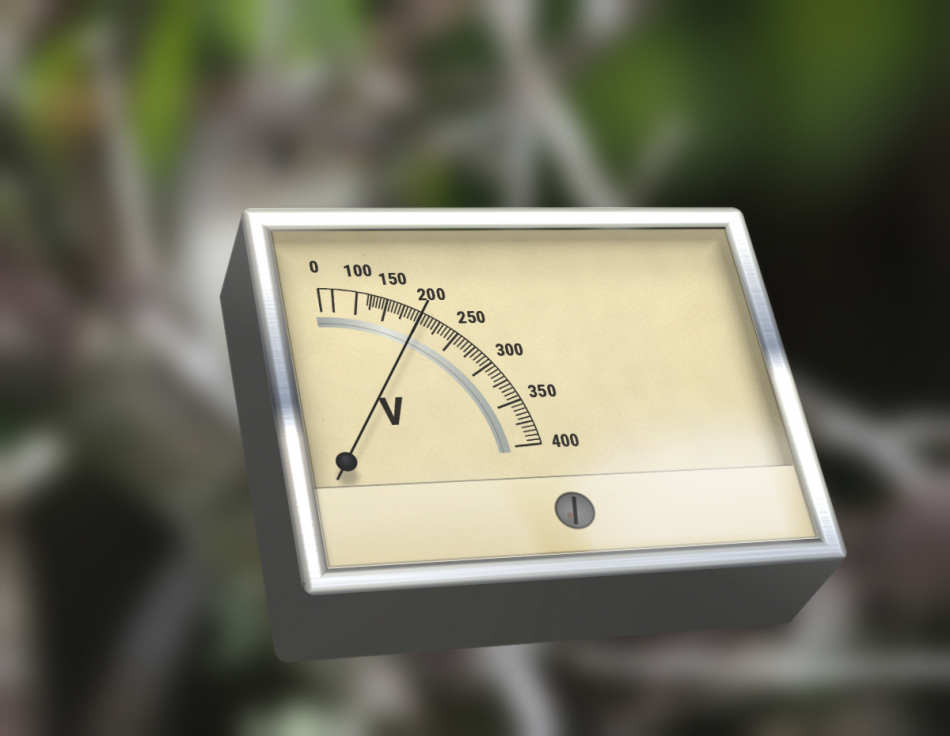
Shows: 200 V
